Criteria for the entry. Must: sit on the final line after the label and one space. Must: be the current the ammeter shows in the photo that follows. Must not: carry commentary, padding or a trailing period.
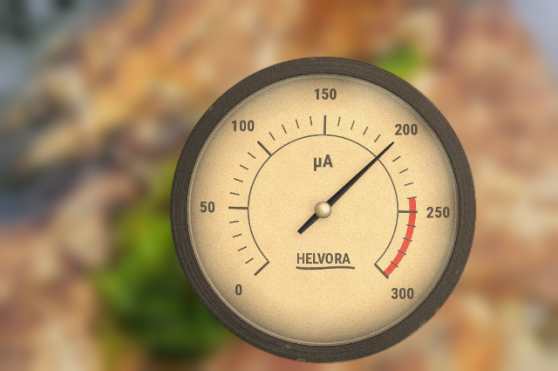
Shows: 200 µA
